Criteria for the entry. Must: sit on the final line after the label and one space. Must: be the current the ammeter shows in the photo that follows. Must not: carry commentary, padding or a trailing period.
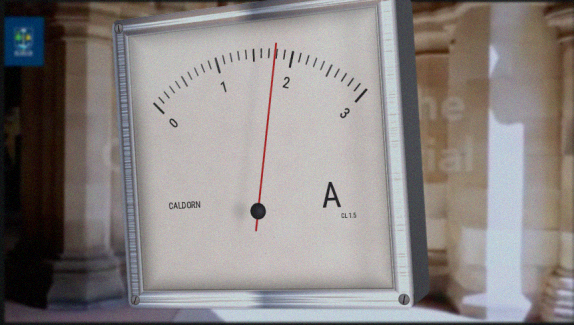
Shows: 1.8 A
